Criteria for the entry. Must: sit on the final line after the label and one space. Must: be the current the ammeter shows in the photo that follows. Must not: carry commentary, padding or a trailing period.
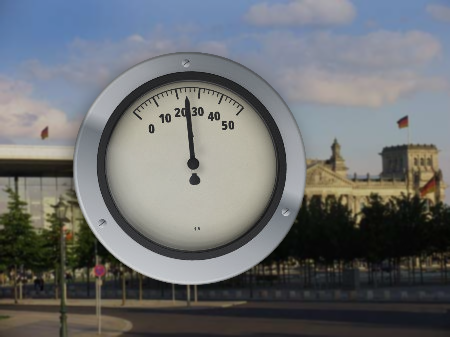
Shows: 24 A
